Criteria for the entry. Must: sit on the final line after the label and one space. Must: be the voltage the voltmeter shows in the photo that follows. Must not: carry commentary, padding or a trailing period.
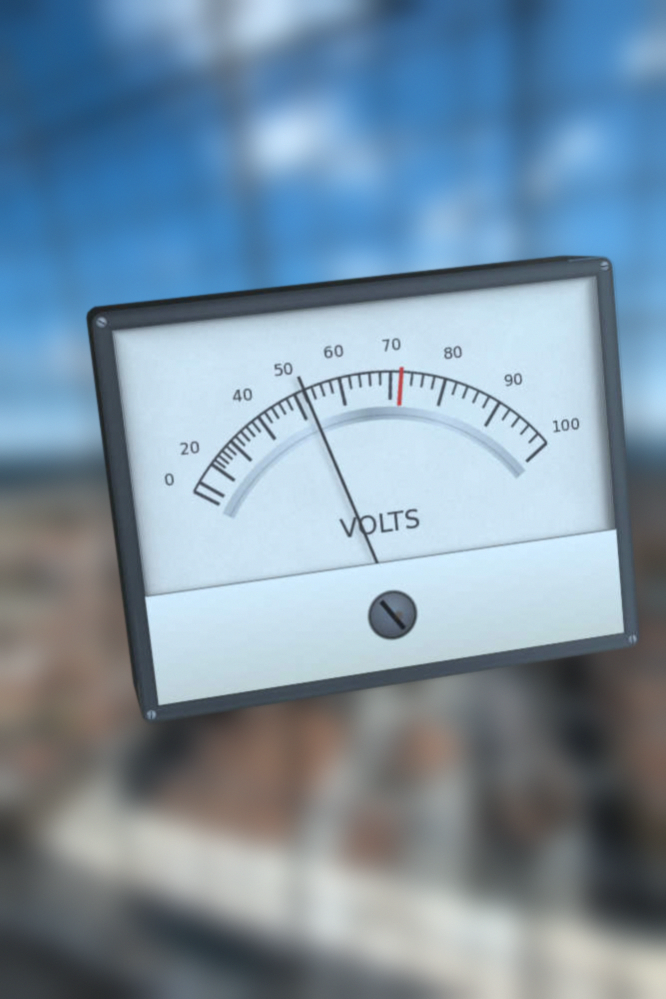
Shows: 52 V
